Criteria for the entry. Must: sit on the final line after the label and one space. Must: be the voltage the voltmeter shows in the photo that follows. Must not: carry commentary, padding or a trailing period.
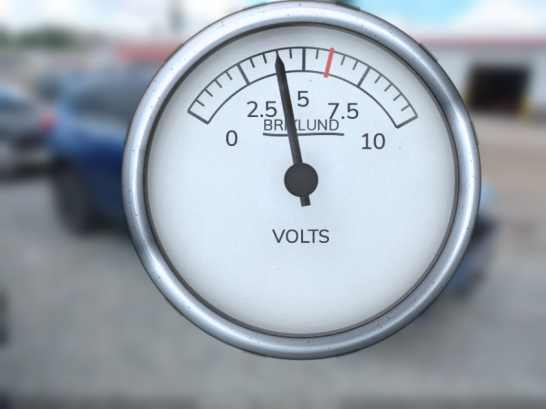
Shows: 4 V
